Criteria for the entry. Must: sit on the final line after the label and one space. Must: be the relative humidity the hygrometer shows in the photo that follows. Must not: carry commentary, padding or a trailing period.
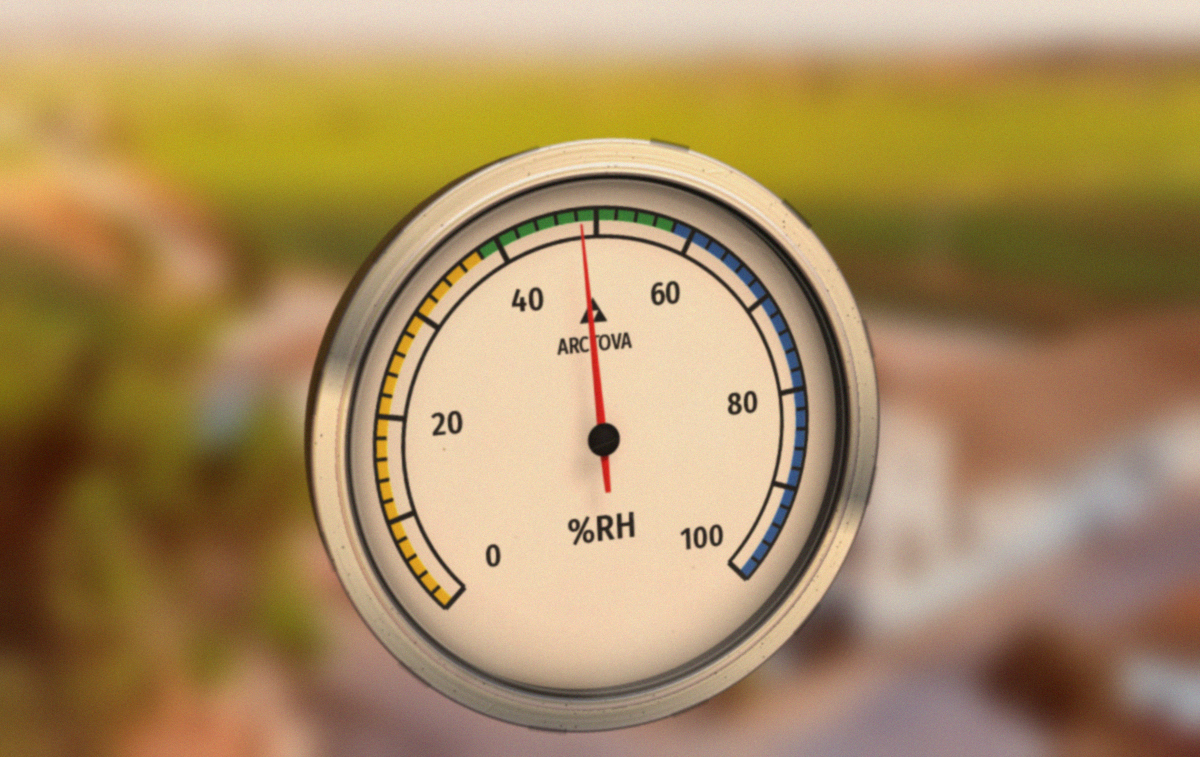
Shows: 48 %
